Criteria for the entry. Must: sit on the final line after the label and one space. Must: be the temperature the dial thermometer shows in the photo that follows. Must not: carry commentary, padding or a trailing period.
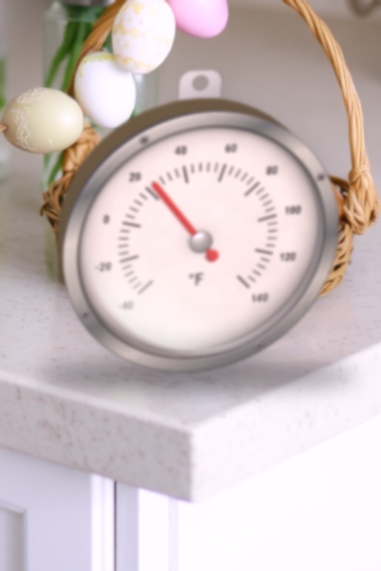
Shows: 24 °F
